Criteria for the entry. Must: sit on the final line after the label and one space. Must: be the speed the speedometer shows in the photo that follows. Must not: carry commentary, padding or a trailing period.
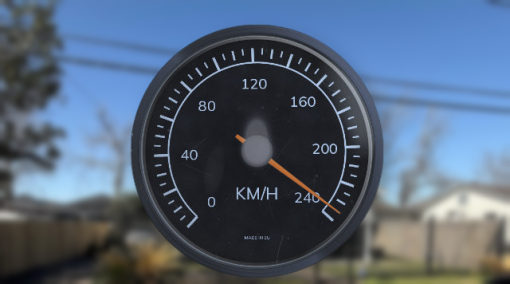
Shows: 235 km/h
